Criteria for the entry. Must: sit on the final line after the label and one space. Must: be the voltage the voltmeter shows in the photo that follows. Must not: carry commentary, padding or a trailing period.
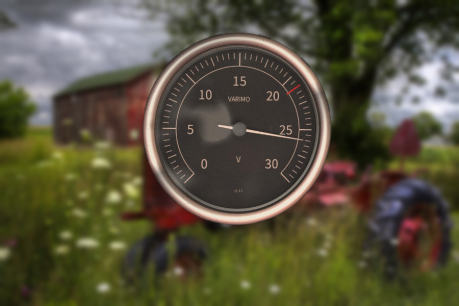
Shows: 26 V
